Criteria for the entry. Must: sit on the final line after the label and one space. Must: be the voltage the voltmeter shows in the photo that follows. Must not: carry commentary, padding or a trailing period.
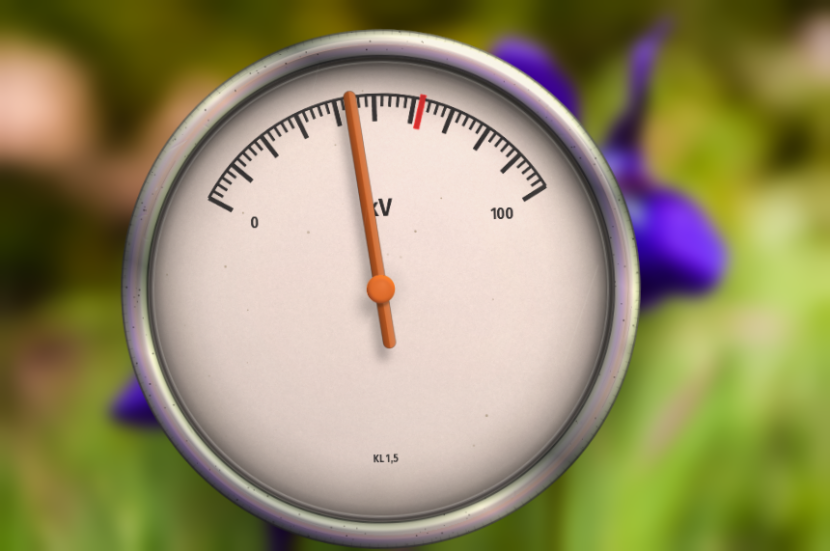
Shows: 44 kV
